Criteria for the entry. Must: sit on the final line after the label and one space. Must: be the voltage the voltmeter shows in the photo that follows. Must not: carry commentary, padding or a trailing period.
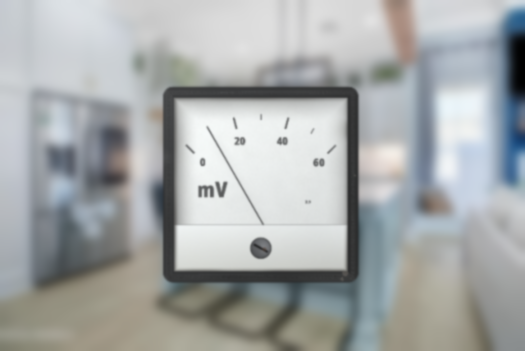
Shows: 10 mV
